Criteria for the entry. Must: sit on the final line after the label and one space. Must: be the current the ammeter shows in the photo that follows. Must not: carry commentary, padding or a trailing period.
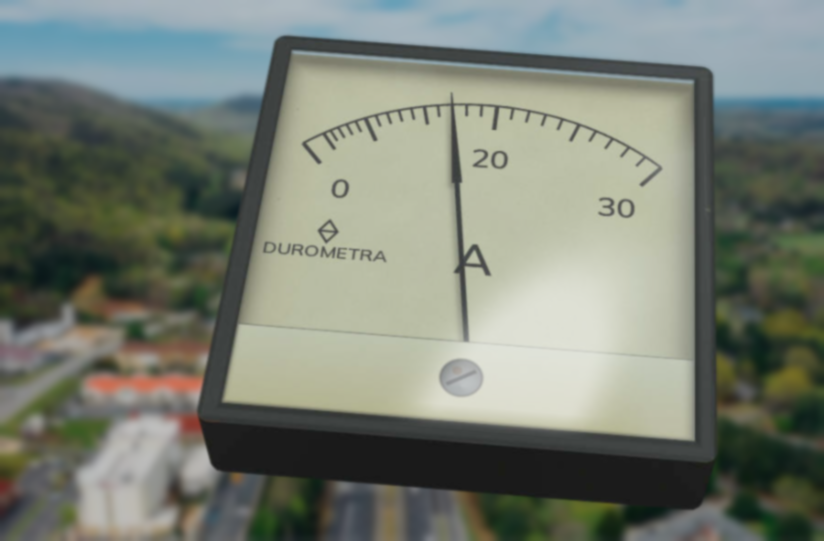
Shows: 17 A
